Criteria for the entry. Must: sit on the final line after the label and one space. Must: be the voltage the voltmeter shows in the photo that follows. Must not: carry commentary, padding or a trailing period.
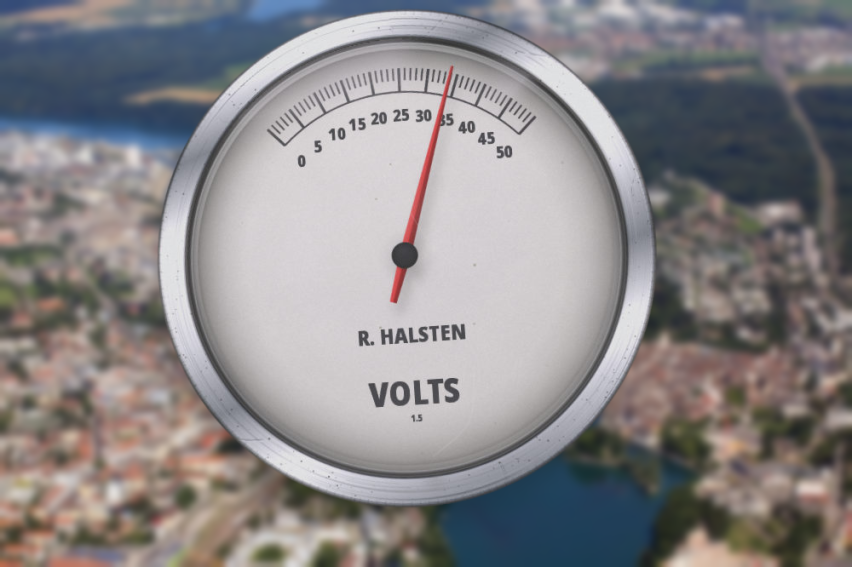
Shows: 34 V
